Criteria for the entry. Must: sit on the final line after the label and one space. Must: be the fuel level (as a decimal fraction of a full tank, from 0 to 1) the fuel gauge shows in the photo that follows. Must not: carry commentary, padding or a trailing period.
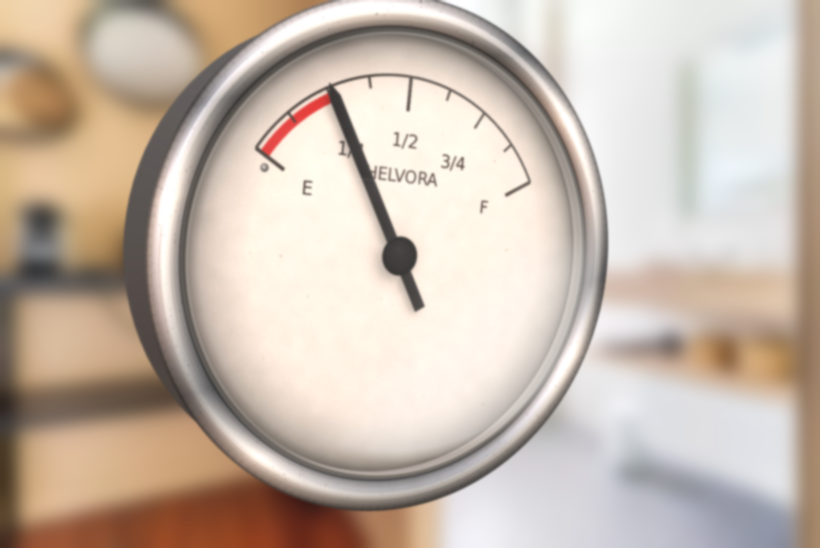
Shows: 0.25
